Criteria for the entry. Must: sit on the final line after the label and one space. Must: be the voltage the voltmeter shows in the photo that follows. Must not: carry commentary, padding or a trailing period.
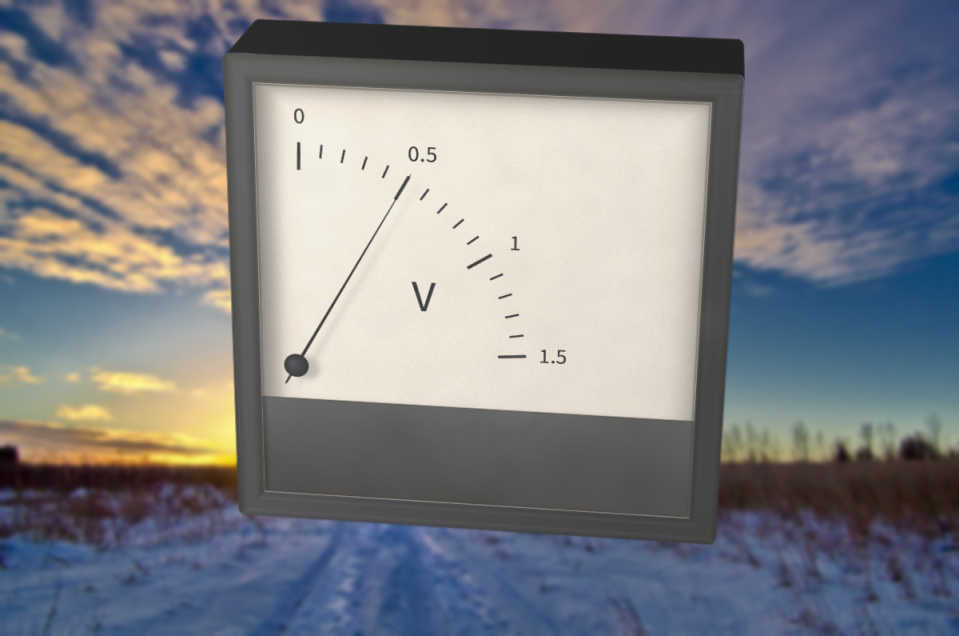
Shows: 0.5 V
